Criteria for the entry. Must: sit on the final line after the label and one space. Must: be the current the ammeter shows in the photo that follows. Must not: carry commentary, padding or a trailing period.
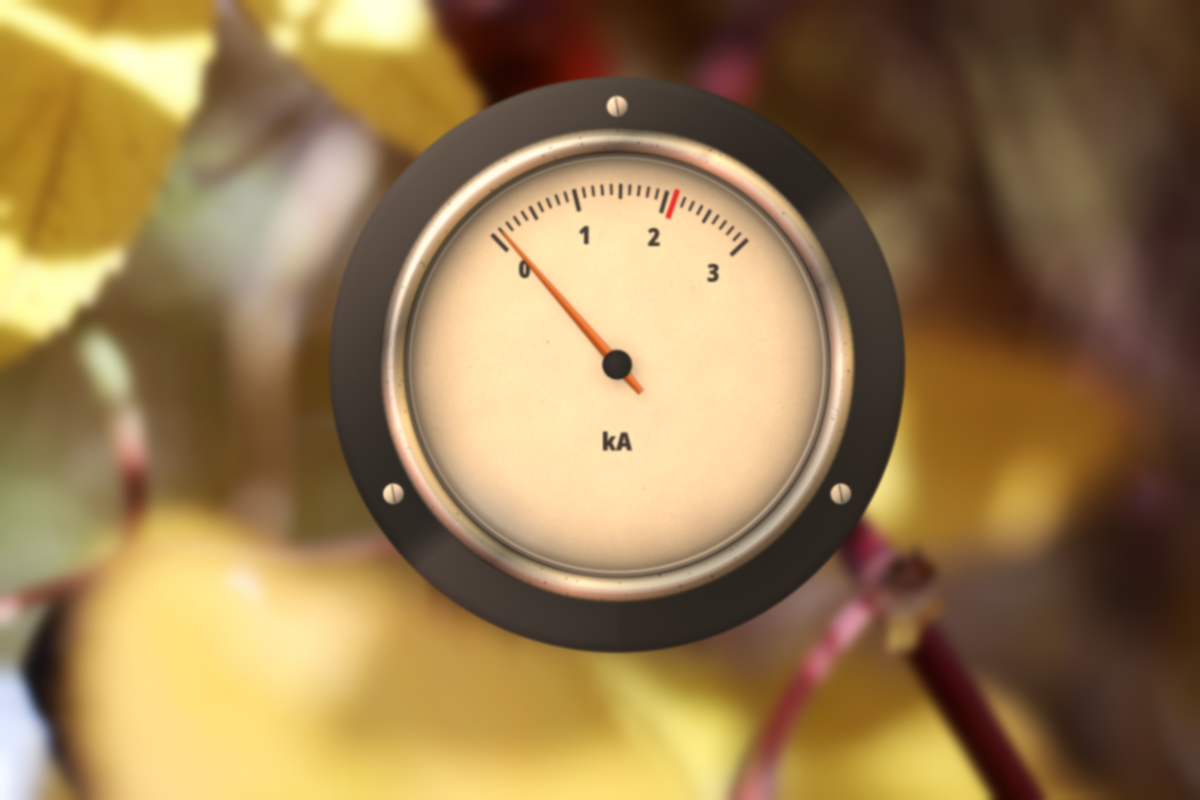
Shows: 0.1 kA
